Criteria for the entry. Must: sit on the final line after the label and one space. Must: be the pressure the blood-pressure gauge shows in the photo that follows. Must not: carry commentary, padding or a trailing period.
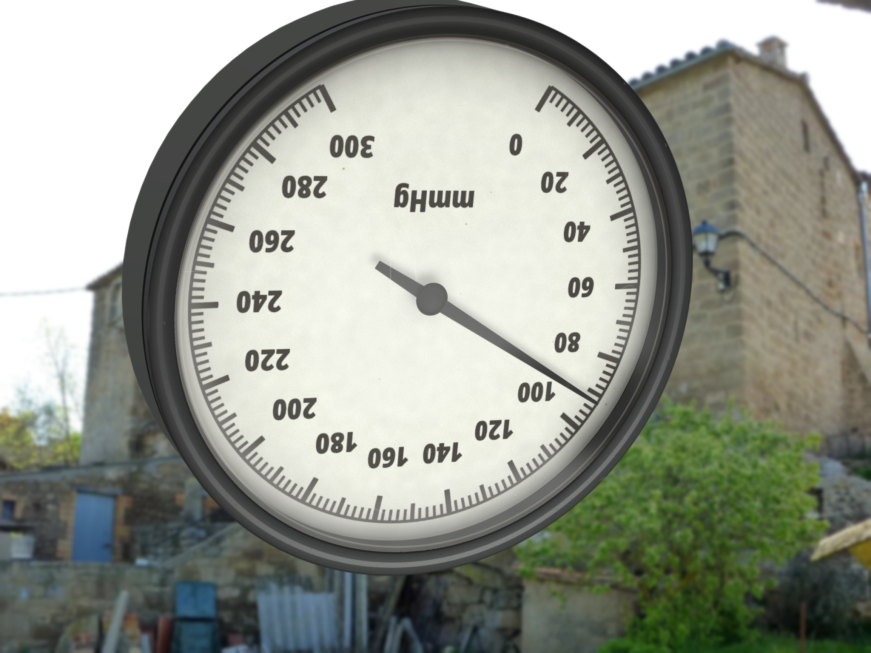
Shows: 92 mmHg
